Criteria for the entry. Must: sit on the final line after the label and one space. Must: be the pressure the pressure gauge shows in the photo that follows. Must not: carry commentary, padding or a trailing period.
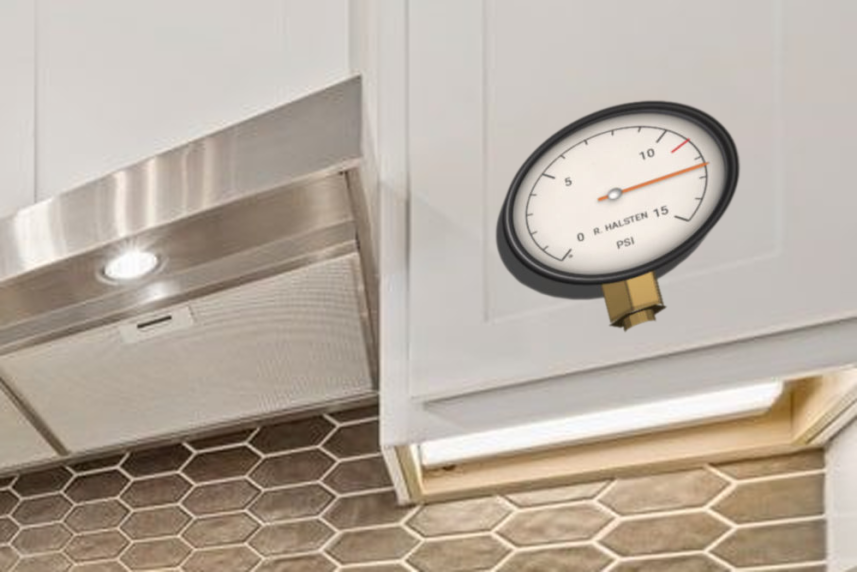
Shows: 12.5 psi
